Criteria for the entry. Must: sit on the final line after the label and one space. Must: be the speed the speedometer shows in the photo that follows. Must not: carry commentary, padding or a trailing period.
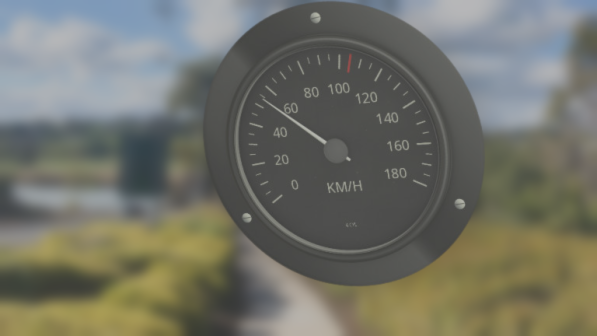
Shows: 55 km/h
